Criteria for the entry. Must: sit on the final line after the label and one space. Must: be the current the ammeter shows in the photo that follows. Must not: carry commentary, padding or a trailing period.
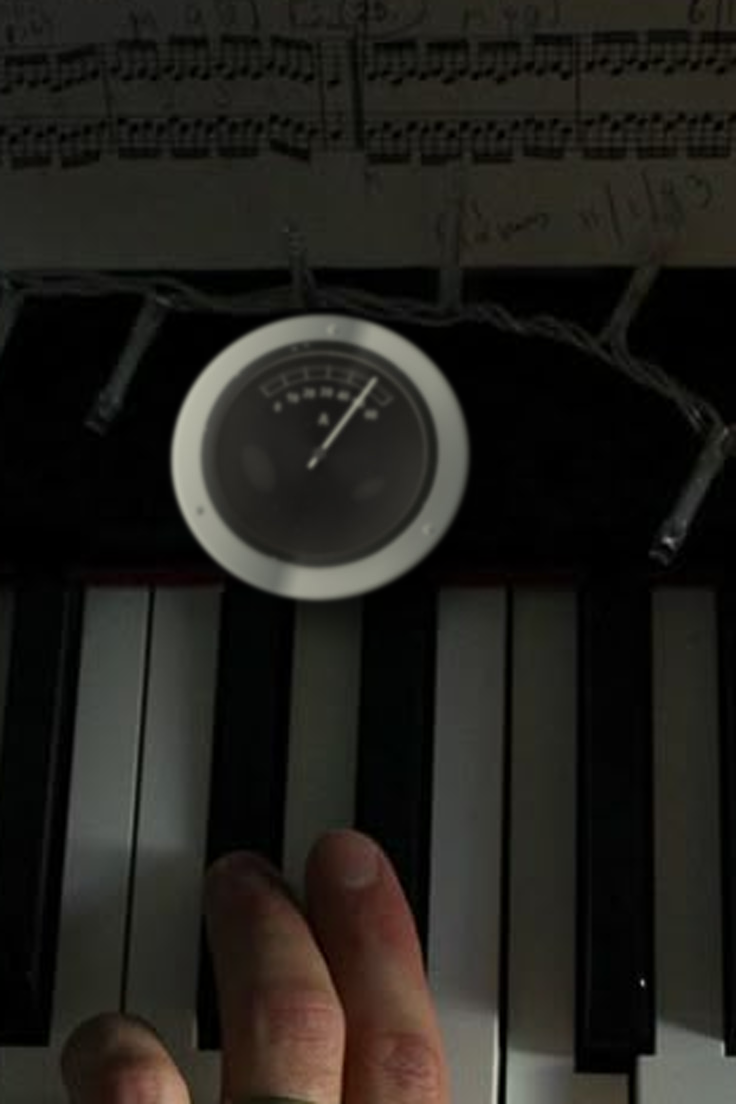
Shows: 50 A
